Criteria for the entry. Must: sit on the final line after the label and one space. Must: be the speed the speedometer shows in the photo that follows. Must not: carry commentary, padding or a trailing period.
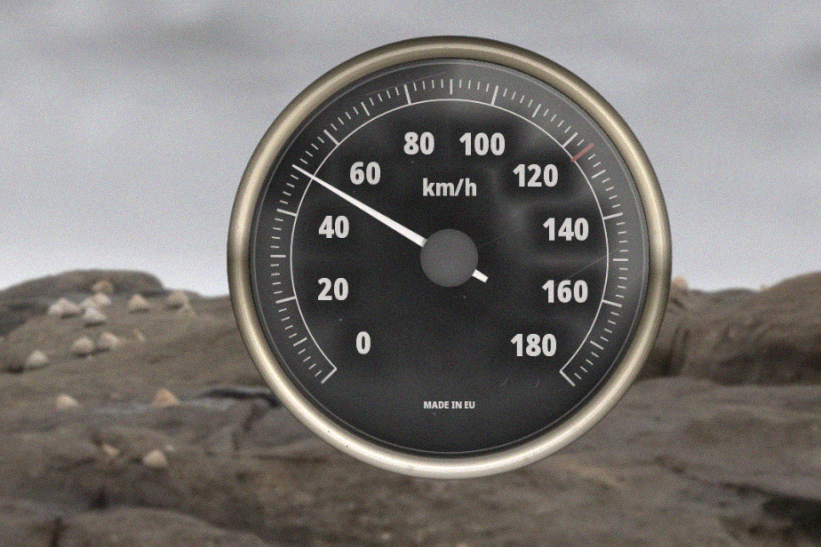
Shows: 50 km/h
